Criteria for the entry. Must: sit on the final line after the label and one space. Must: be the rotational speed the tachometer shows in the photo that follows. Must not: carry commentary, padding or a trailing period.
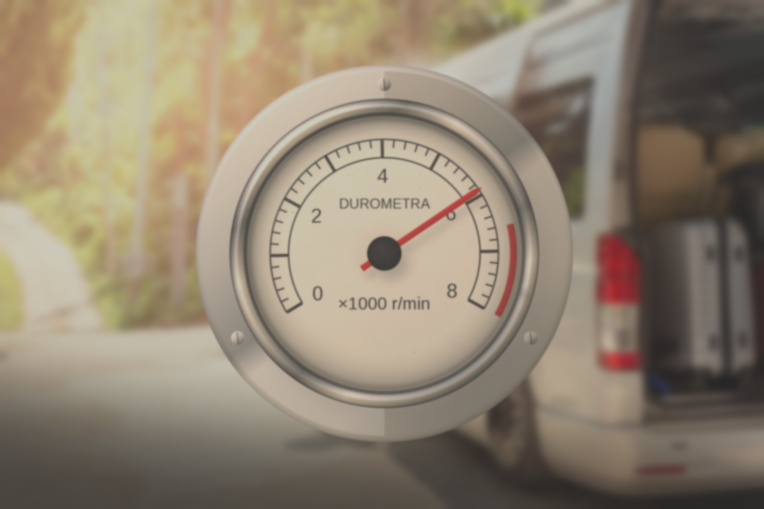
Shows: 5900 rpm
